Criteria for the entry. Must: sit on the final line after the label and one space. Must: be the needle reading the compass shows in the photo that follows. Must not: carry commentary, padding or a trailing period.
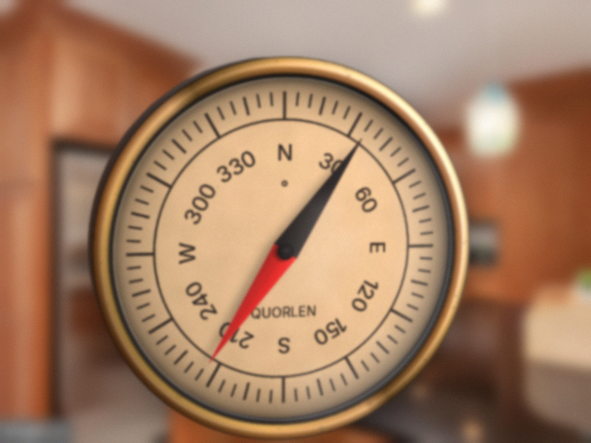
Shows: 215 °
